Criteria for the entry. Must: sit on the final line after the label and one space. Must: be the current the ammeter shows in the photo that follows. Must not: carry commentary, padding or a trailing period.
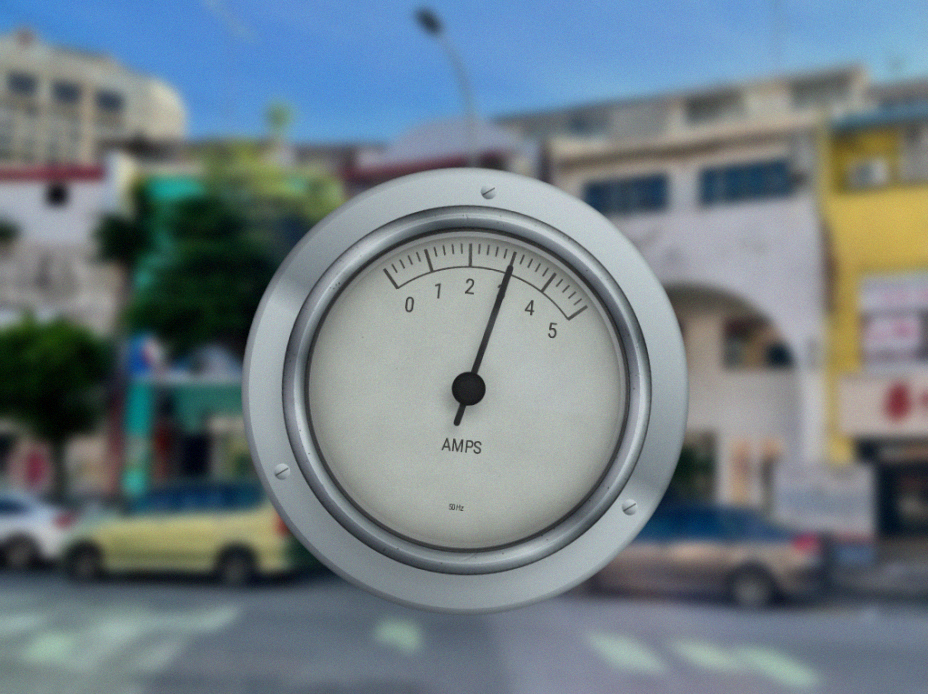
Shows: 3 A
